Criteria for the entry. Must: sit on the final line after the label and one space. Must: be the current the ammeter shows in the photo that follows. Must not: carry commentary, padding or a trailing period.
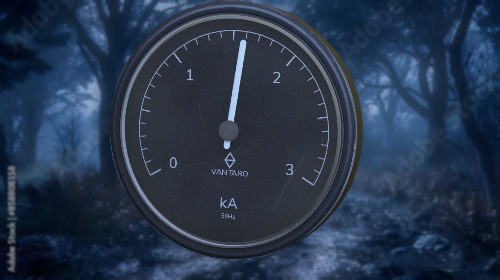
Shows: 1.6 kA
